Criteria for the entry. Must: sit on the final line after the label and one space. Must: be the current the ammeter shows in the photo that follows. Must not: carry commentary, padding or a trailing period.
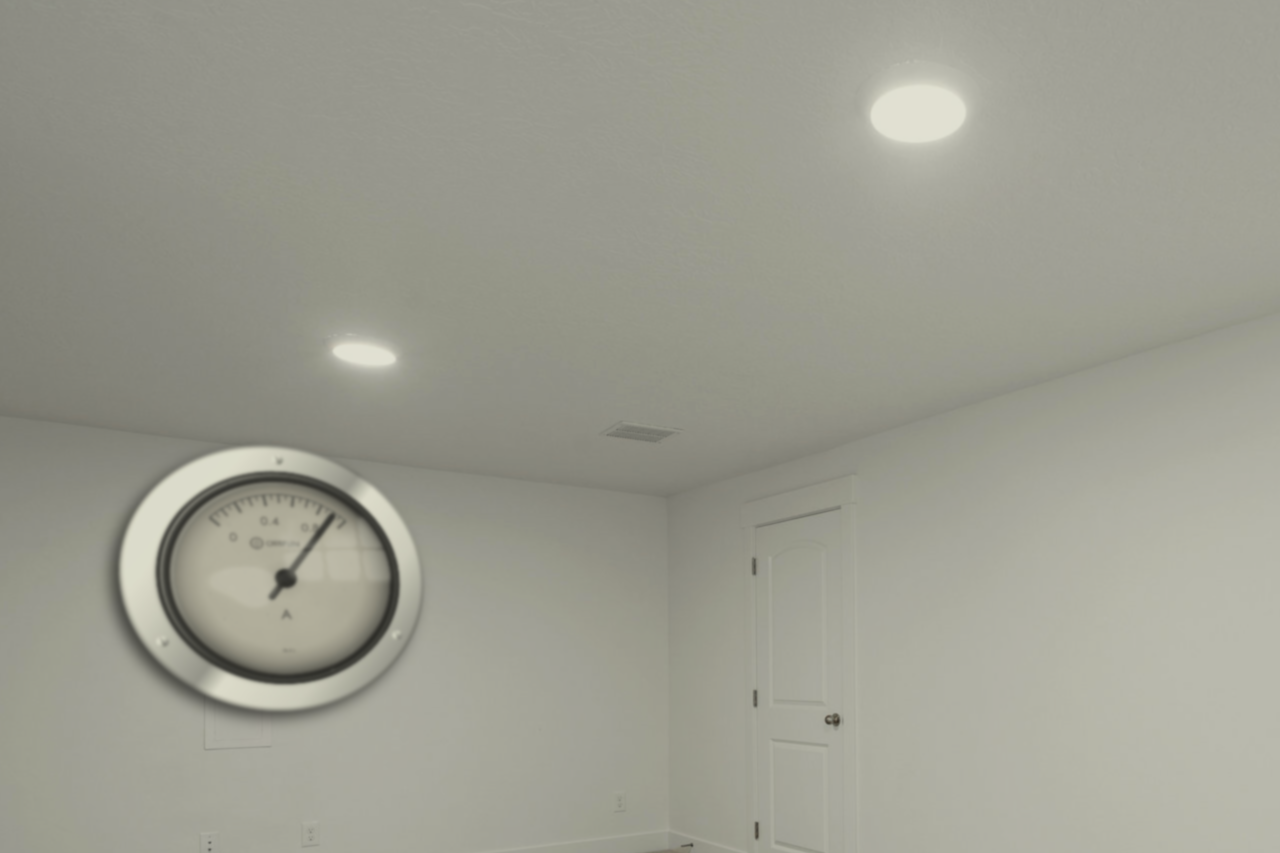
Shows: 0.9 A
